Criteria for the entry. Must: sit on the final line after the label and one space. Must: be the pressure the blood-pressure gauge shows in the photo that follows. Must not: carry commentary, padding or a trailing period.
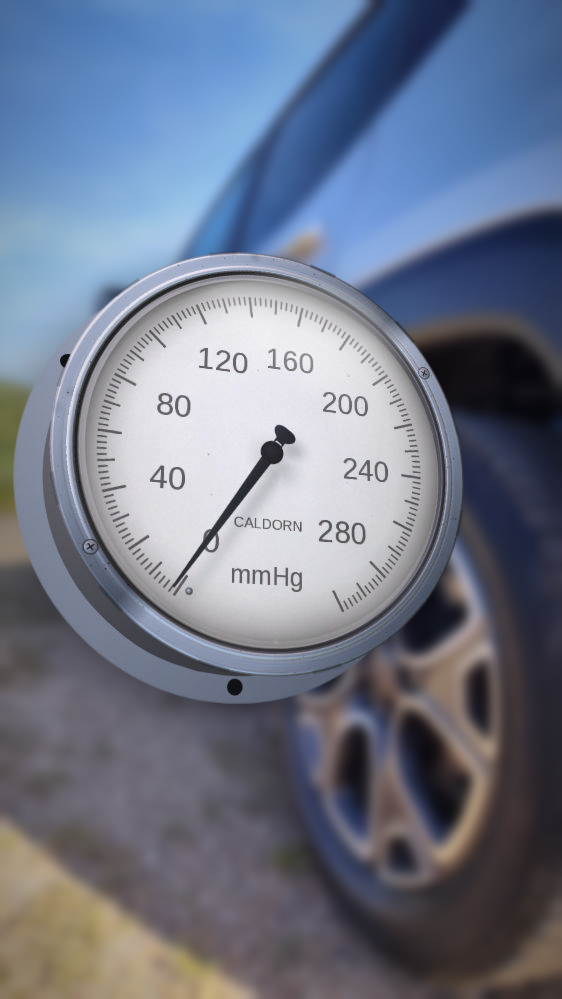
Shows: 2 mmHg
